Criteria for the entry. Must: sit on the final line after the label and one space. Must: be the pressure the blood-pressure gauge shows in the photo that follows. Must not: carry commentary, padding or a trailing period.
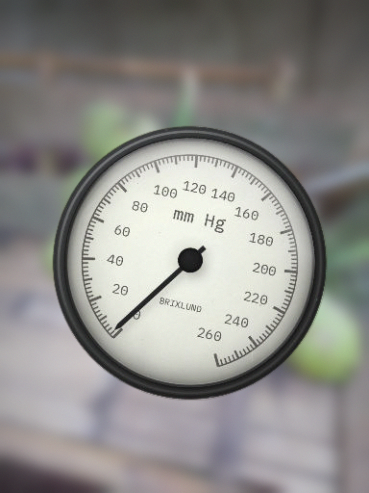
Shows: 2 mmHg
